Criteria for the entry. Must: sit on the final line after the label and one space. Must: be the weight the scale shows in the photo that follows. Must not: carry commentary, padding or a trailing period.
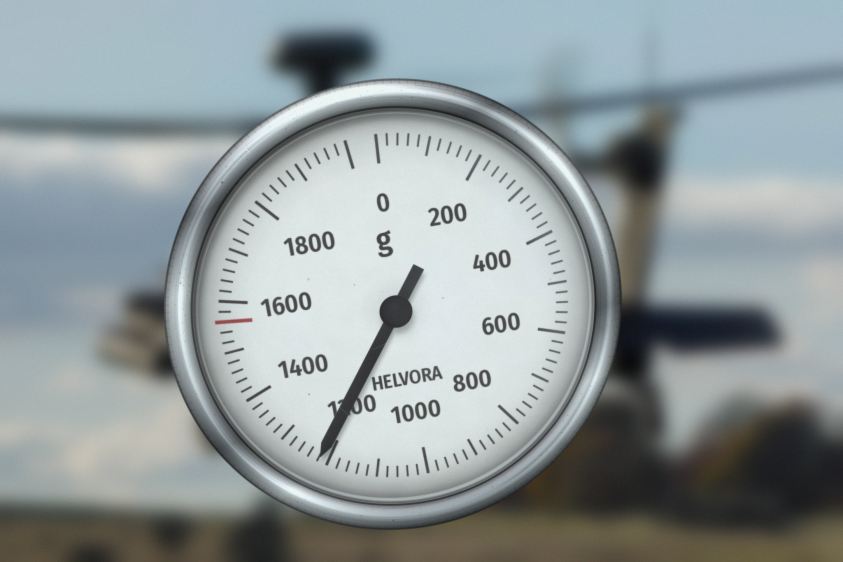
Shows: 1220 g
